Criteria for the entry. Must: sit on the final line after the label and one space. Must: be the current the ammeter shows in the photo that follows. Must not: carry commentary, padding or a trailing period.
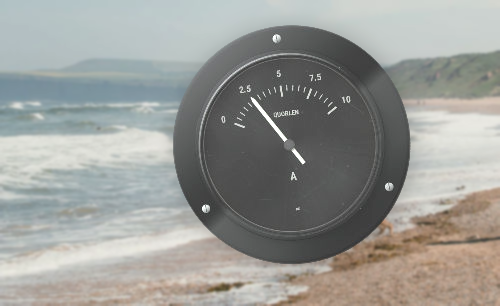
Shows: 2.5 A
